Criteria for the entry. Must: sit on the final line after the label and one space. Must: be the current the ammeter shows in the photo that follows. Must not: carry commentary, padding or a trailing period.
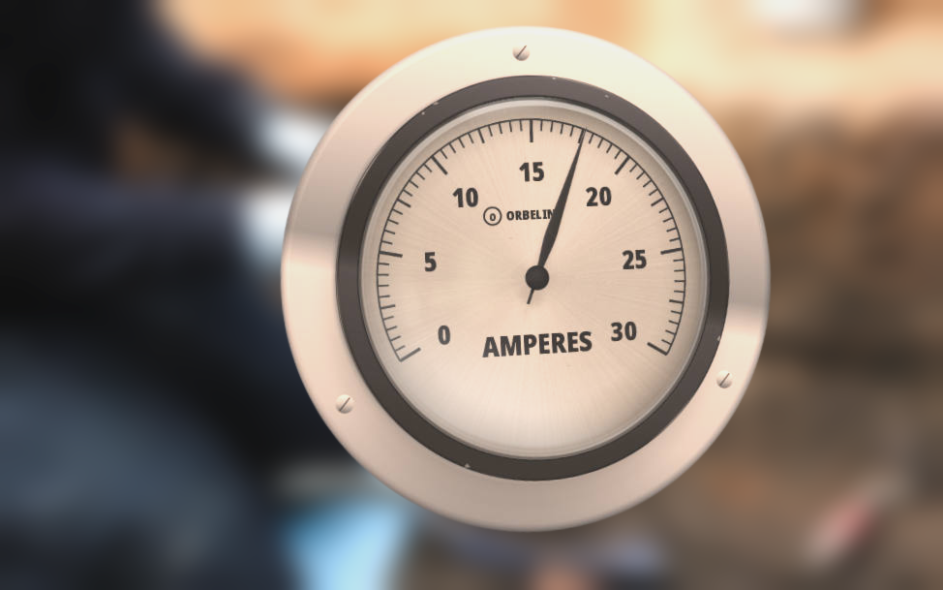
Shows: 17.5 A
